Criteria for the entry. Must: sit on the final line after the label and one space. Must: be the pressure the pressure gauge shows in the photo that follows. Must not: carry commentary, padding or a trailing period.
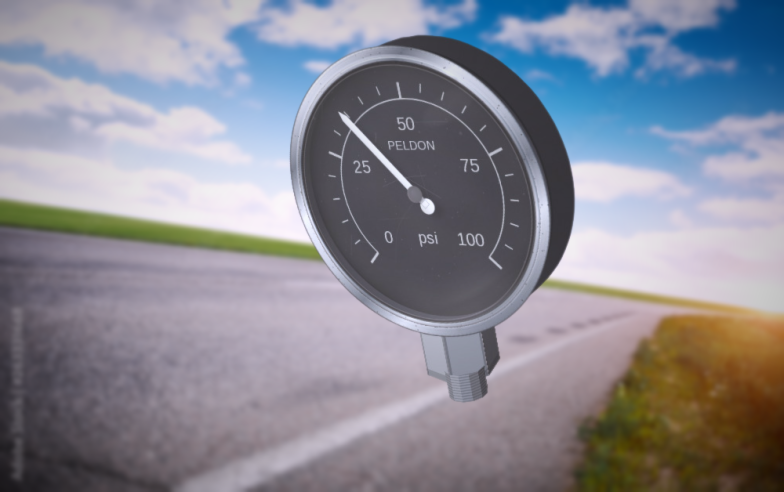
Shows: 35 psi
